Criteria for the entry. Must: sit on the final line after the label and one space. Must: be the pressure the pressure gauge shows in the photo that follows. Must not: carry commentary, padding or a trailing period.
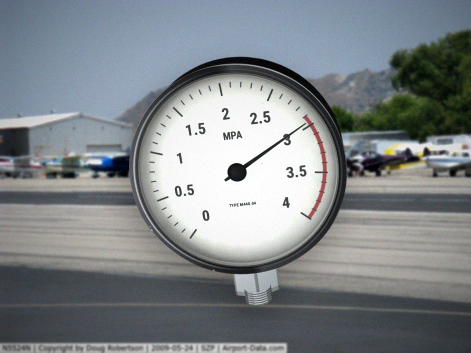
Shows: 2.95 MPa
